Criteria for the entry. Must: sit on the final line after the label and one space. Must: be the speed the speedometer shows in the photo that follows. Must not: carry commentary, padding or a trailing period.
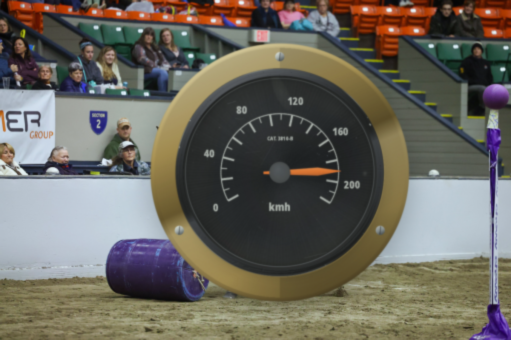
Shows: 190 km/h
